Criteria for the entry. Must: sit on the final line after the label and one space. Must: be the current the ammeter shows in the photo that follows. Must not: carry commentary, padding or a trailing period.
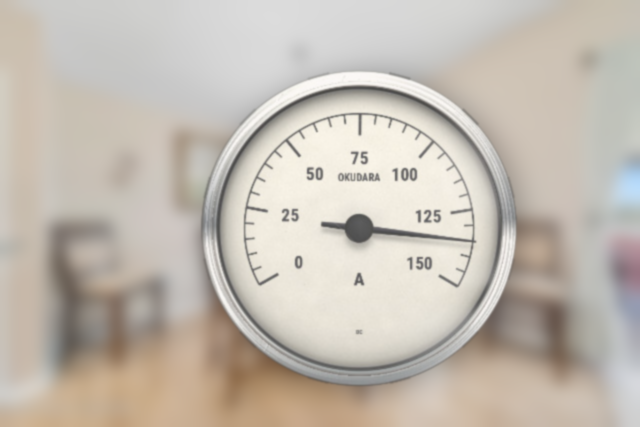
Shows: 135 A
